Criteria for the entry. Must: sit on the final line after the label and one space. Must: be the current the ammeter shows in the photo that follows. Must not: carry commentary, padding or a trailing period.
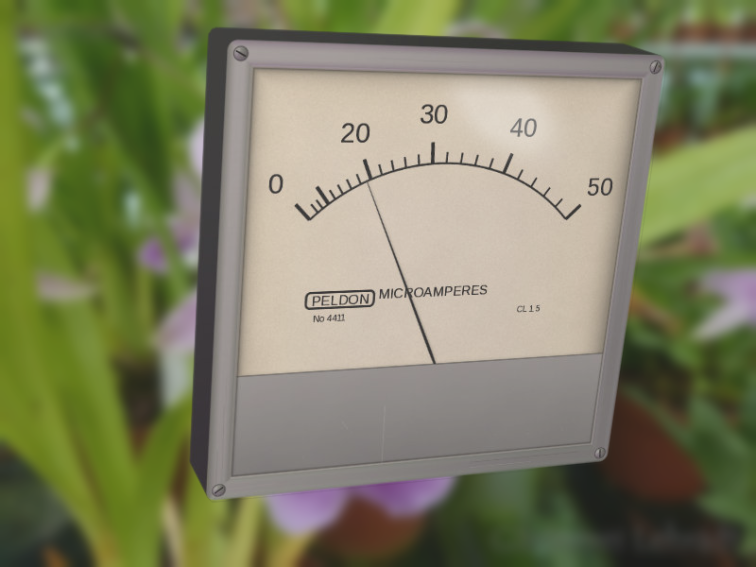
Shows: 19 µA
